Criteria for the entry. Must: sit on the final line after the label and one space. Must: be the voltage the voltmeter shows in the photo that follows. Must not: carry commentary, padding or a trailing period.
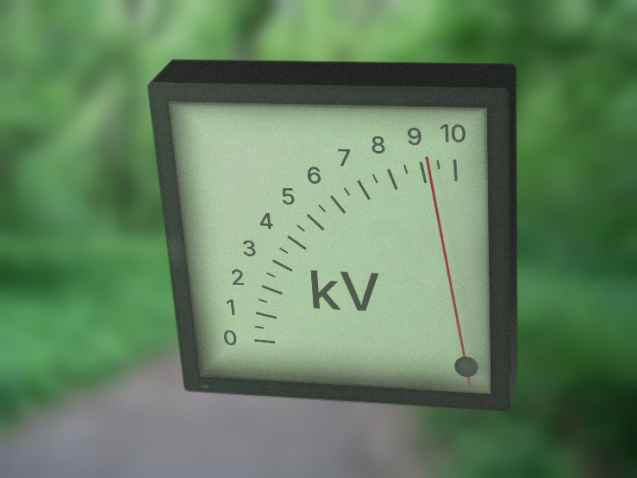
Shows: 9.25 kV
